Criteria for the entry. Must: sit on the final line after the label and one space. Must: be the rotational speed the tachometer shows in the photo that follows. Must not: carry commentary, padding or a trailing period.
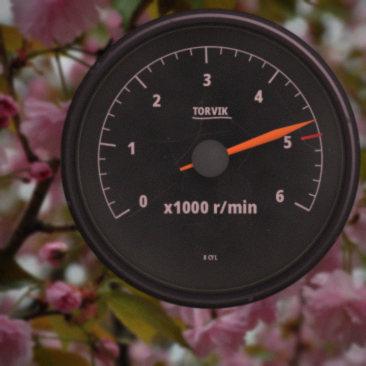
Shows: 4800 rpm
